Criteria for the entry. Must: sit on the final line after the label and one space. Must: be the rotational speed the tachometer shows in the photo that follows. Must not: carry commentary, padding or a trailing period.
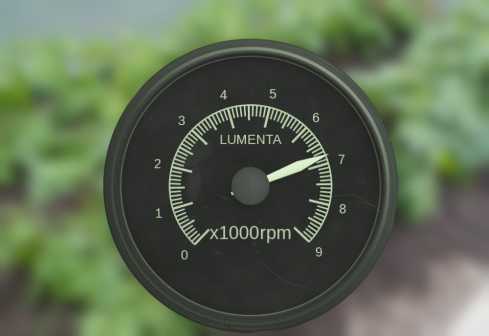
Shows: 6800 rpm
